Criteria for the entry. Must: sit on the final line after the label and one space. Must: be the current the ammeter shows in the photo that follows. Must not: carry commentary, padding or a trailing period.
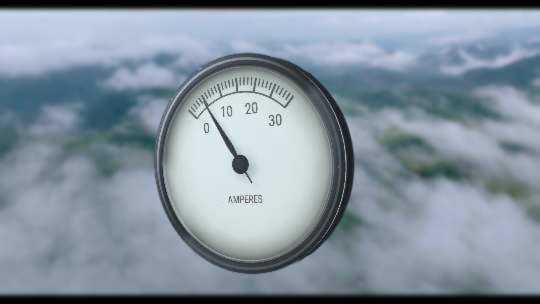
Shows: 5 A
